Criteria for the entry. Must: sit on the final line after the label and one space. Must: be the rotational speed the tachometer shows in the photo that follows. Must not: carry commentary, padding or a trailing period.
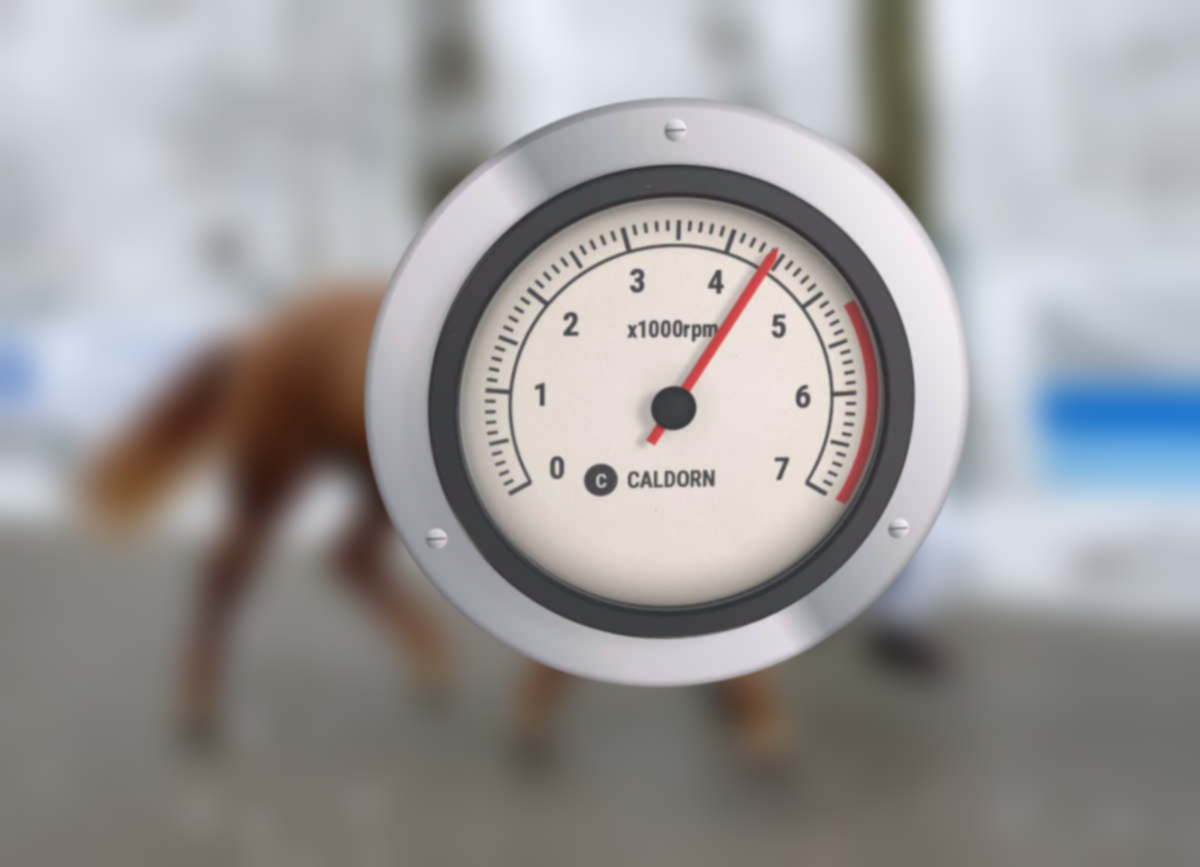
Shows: 4400 rpm
